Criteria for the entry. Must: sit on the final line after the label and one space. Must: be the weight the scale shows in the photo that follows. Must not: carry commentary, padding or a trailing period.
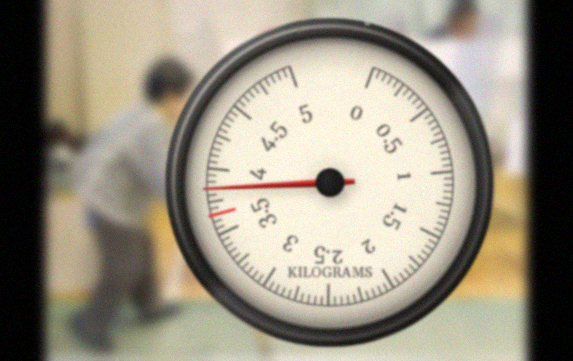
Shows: 3.85 kg
